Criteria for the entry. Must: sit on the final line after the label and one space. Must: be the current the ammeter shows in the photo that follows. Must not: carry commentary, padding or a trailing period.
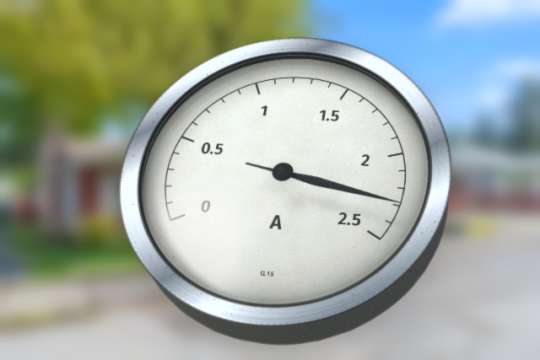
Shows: 2.3 A
